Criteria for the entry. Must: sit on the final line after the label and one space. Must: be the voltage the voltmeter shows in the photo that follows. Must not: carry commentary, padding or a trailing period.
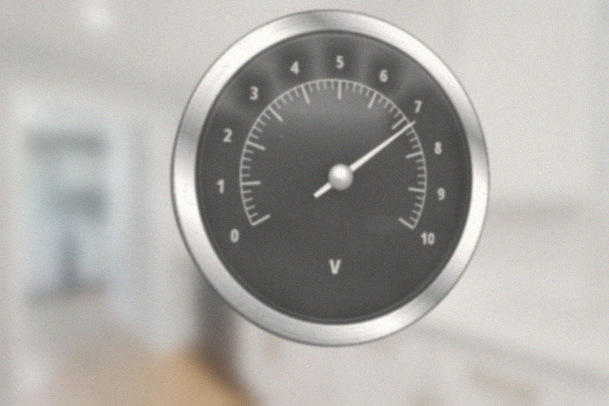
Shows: 7.2 V
